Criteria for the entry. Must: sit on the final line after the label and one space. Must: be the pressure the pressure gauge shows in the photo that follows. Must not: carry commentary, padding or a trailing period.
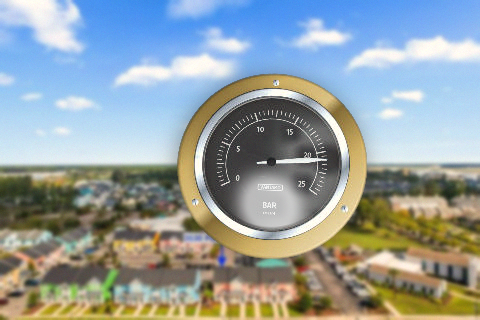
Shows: 21 bar
